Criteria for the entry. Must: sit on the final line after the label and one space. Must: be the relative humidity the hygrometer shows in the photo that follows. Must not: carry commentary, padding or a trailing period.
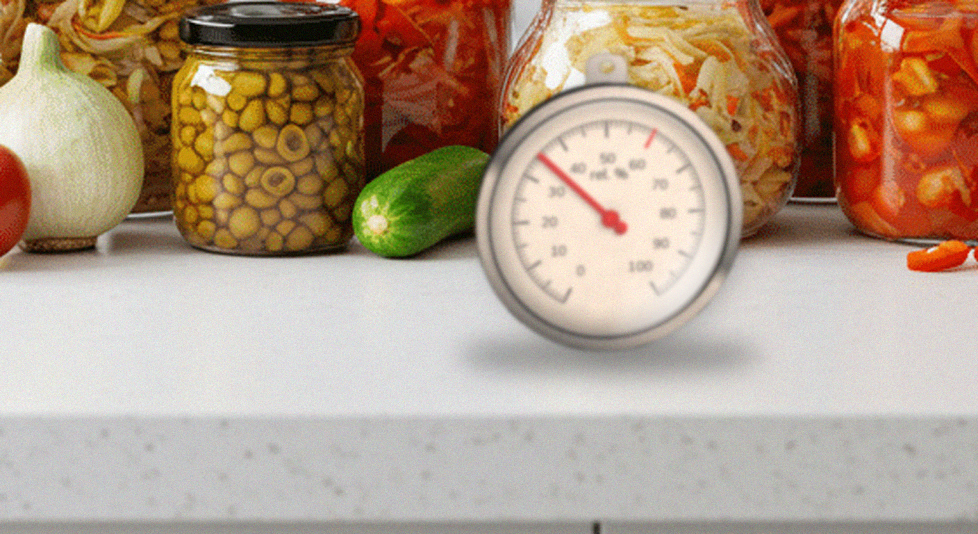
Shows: 35 %
